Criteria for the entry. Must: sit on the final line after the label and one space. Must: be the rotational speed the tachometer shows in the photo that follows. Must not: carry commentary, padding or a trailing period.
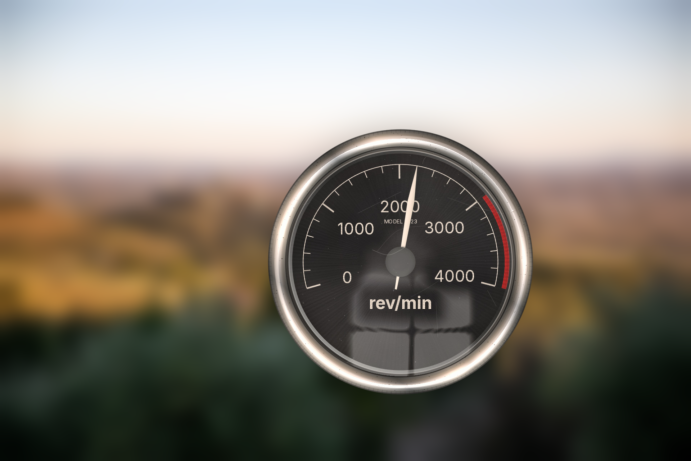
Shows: 2200 rpm
